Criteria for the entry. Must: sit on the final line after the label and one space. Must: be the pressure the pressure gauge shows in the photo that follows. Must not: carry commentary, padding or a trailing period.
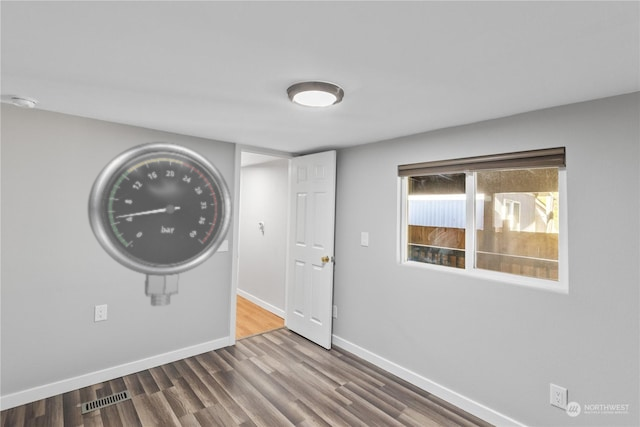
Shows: 5 bar
